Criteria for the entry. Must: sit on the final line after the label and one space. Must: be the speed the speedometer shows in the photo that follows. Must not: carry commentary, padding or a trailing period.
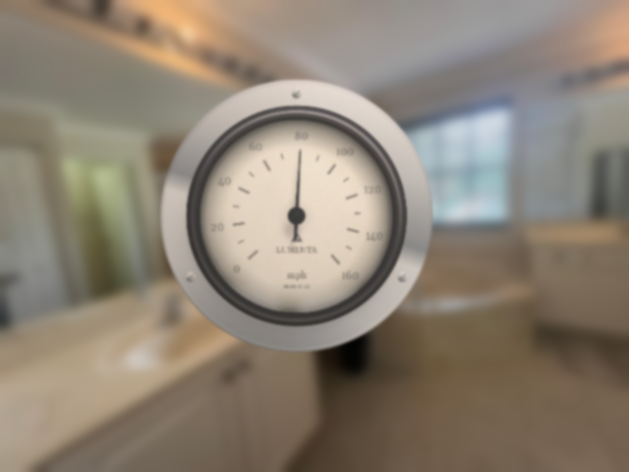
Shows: 80 mph
